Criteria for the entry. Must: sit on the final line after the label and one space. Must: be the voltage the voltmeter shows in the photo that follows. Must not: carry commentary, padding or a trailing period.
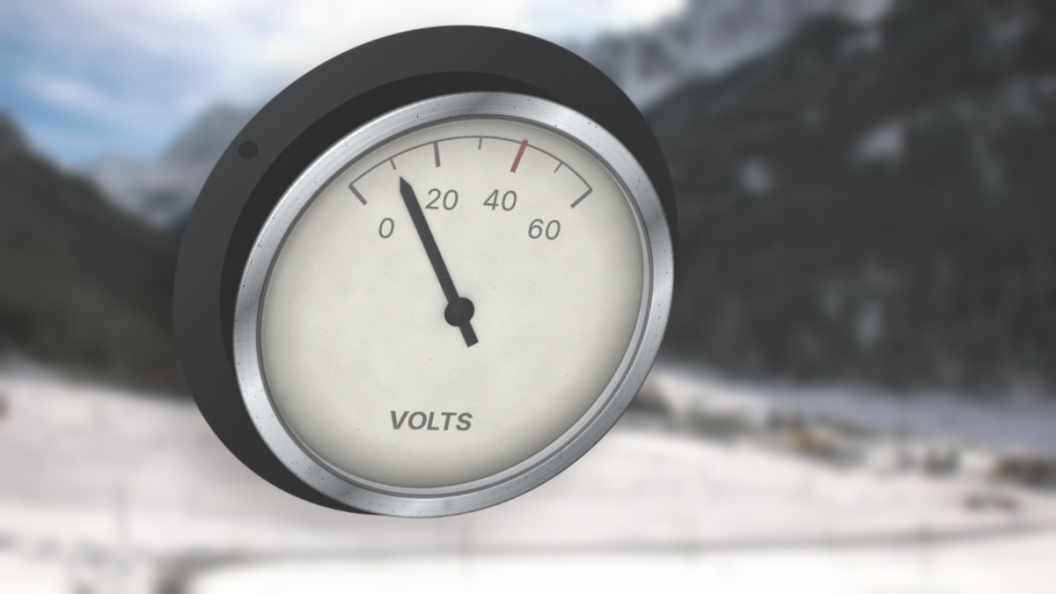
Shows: 10 V
